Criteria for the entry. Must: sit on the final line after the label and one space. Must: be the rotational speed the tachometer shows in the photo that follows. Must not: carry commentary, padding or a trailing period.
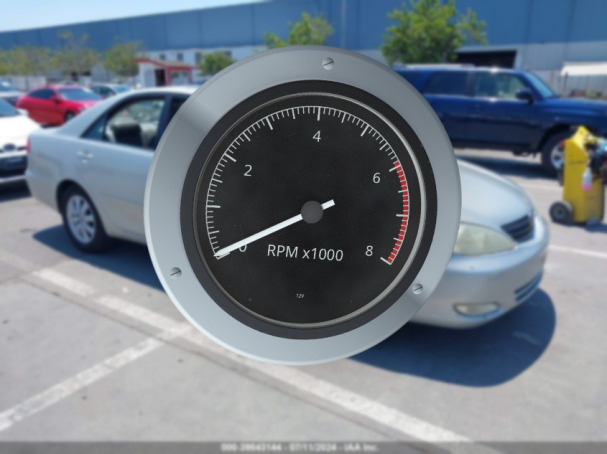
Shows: 100 rpm
